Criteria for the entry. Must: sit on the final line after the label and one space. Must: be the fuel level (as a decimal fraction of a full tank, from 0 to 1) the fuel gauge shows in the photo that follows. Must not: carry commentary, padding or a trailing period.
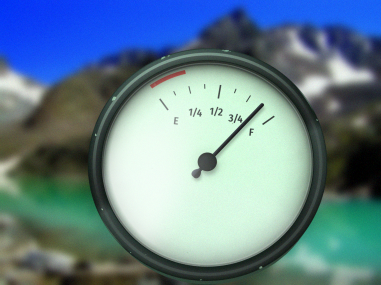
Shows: 0.875
